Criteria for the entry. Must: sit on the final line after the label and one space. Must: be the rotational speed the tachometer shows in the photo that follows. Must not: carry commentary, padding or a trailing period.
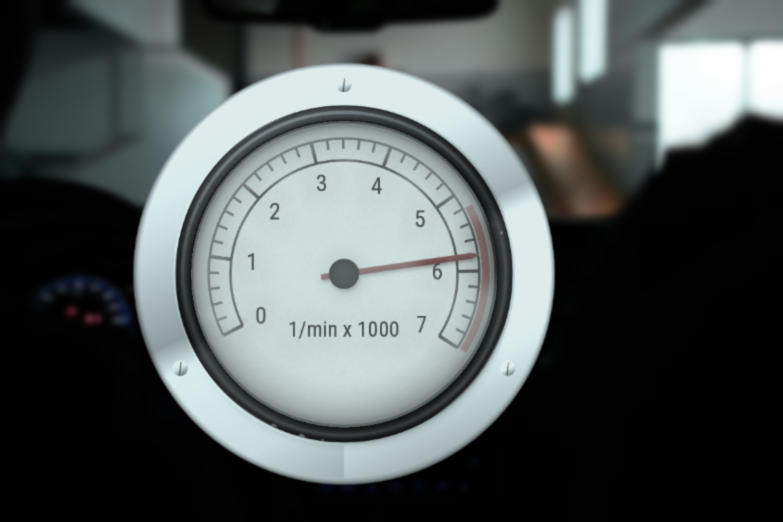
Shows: 5800 rpm
